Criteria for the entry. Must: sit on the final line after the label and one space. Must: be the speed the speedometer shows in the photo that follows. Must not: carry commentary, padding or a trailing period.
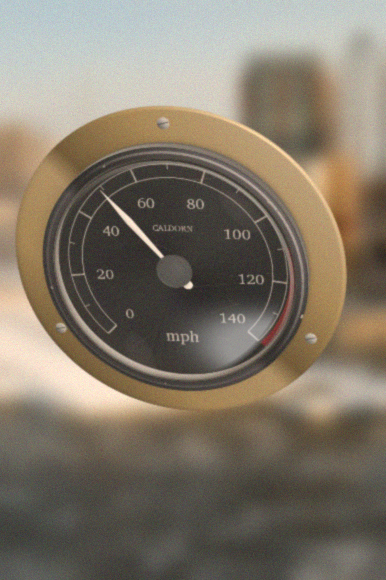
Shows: 50 mph
